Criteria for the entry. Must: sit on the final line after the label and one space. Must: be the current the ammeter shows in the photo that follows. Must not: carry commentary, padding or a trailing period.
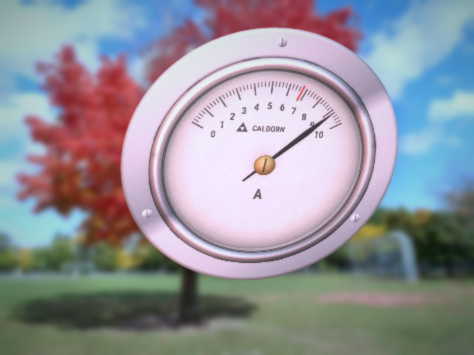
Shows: 9 A
